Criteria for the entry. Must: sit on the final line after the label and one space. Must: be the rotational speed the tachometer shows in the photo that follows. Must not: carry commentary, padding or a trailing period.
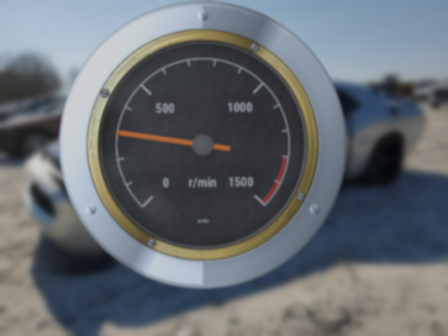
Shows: 300 rpm
